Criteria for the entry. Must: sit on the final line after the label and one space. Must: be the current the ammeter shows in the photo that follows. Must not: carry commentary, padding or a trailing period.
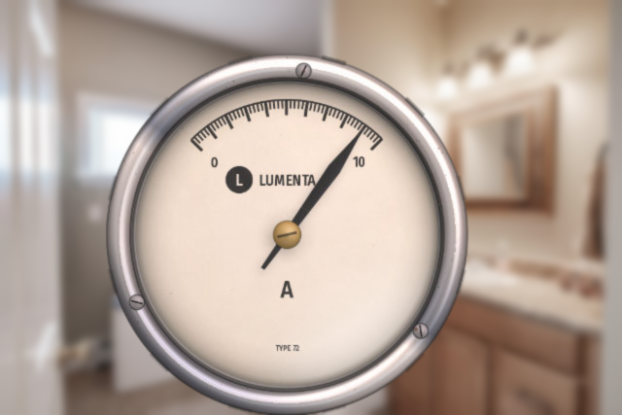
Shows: 9 A
